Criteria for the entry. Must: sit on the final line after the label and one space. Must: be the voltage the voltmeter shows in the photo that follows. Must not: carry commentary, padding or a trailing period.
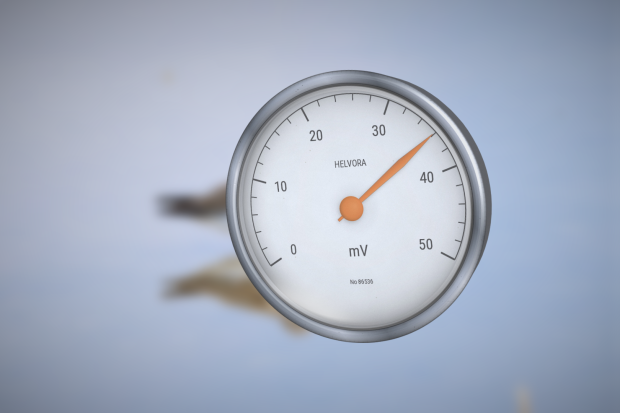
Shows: 36 mV
